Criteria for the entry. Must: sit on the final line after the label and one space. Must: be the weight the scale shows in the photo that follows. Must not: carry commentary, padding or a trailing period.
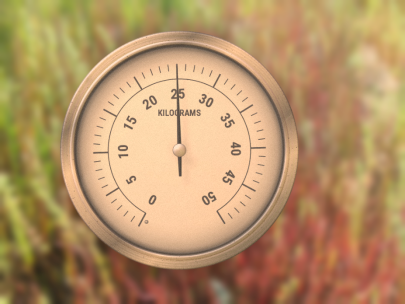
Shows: 25 kg
